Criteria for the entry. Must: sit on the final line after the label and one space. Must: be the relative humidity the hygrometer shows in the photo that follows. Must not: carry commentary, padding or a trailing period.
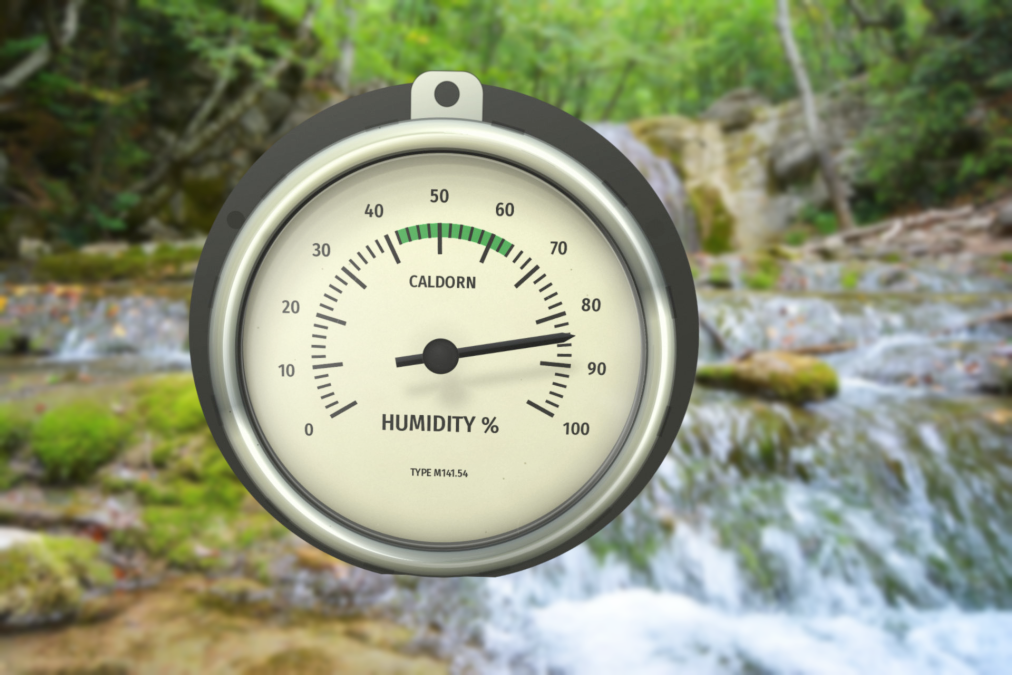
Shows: 84 %
